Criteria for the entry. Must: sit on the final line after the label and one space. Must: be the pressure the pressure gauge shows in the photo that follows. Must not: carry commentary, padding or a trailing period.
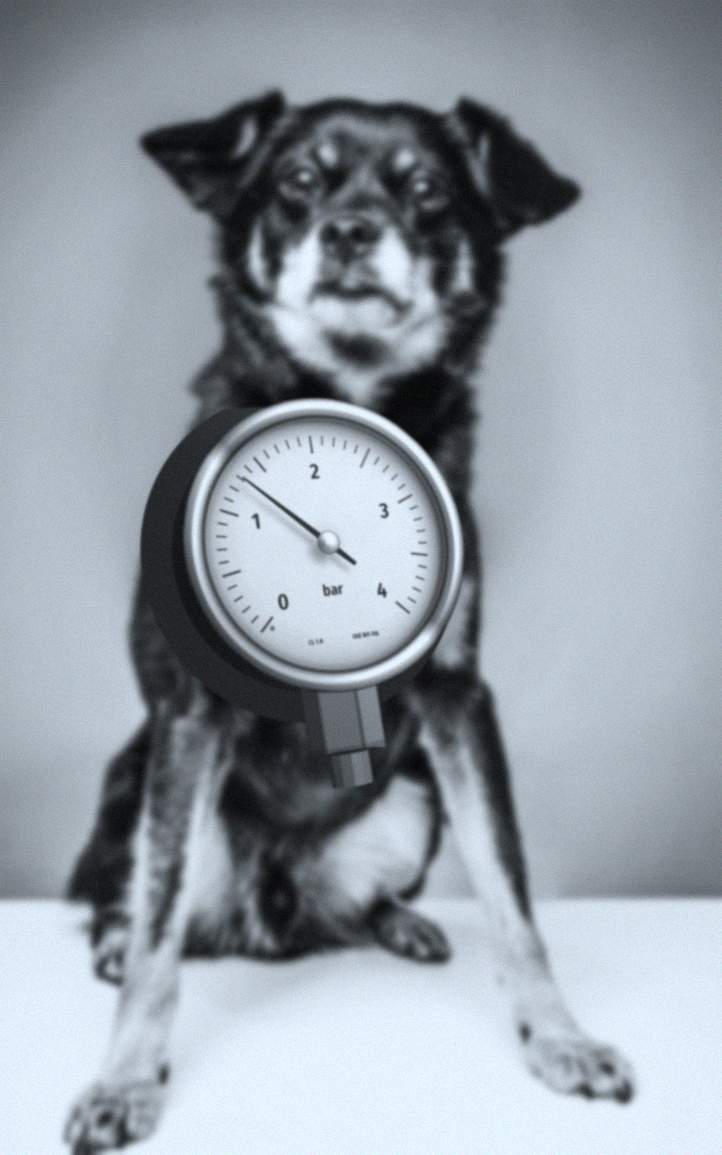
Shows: 1.3 bar
